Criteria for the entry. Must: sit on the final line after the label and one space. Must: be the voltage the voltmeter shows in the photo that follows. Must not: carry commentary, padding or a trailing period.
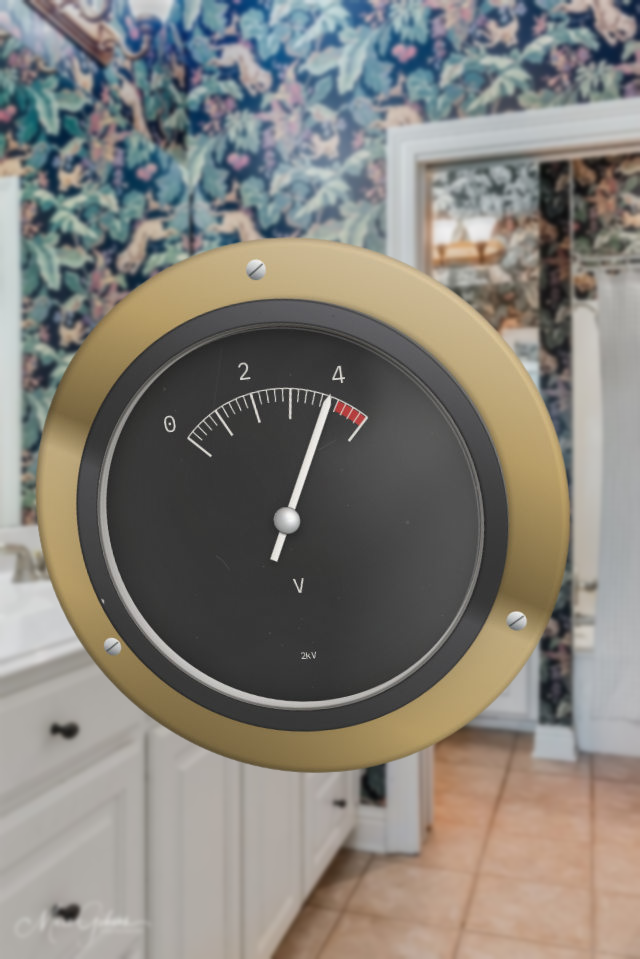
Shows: 4 V
